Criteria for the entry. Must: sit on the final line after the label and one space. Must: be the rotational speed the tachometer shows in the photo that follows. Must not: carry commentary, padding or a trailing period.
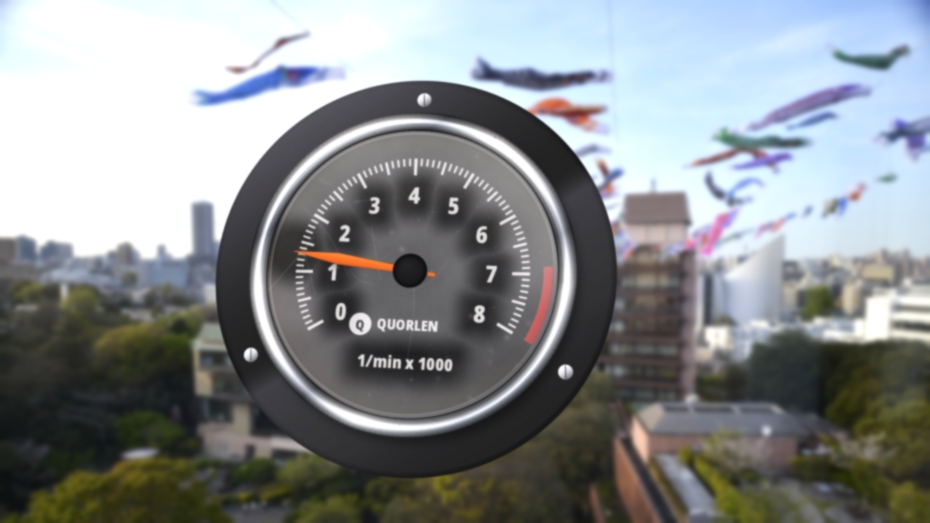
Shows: 1300 rpm
